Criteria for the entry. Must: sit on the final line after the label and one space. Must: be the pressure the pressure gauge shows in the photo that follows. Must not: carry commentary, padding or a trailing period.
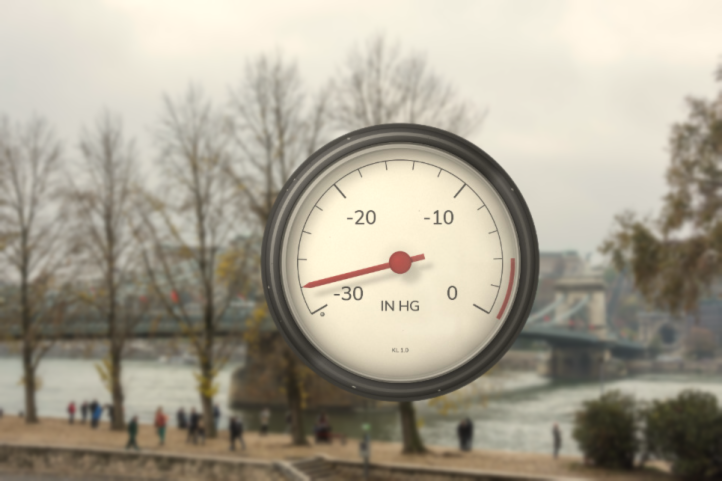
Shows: -28 inHg
